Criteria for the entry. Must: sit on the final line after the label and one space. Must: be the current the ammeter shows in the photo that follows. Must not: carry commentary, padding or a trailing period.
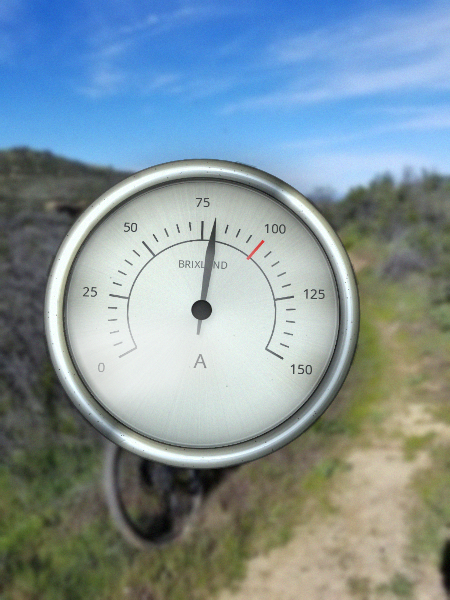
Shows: 80 A
